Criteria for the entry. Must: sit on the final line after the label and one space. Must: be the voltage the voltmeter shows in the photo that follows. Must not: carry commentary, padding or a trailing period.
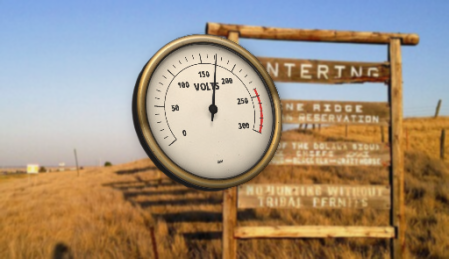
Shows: 170 V
